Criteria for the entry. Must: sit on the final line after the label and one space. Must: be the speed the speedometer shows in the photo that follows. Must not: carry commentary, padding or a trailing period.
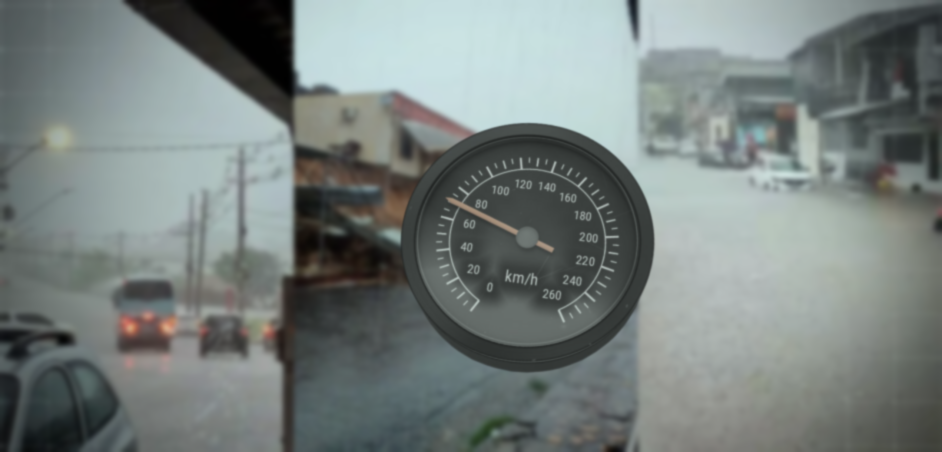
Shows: 70 km/h
